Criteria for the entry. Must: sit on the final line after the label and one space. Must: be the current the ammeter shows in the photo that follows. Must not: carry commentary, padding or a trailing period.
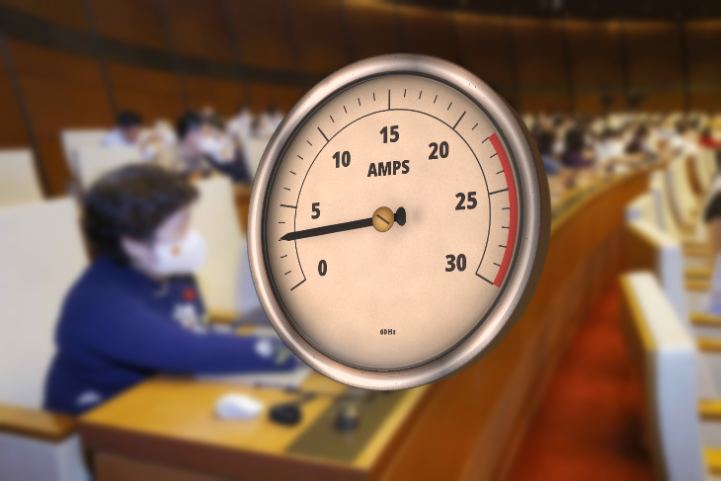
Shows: 3 A
